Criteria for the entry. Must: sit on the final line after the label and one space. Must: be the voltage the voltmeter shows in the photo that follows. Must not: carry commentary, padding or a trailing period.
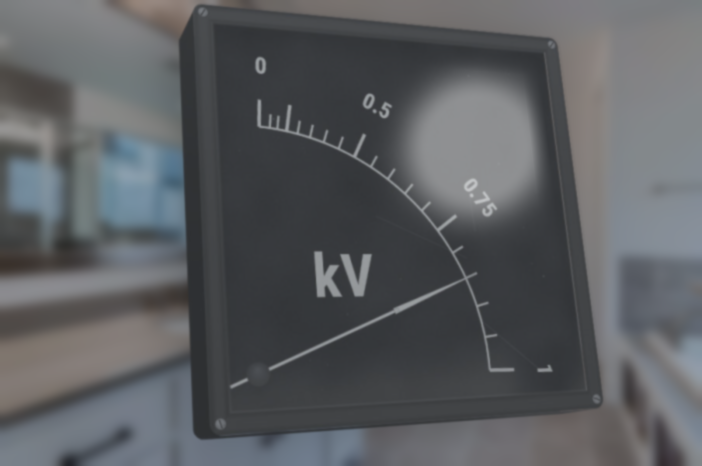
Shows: 0.85 kV
